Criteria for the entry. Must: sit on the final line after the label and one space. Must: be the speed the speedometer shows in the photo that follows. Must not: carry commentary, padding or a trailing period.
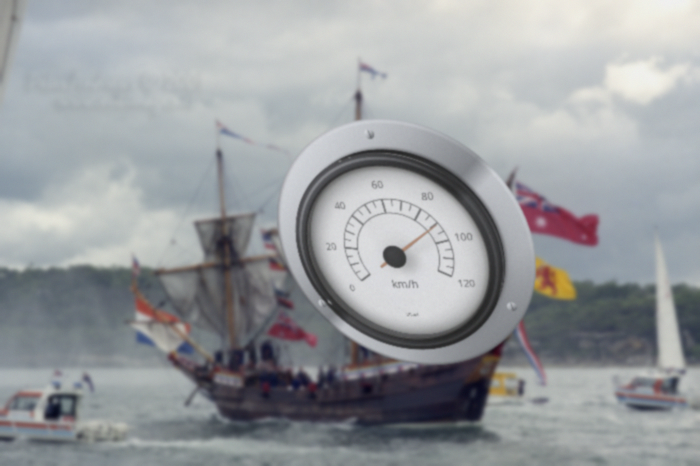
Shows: 90 km/h
